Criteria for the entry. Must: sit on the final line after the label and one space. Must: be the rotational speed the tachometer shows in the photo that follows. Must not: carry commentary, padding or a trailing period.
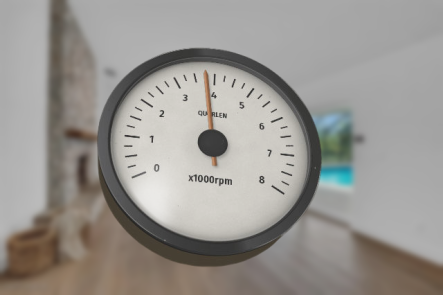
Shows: 3750 rpm
